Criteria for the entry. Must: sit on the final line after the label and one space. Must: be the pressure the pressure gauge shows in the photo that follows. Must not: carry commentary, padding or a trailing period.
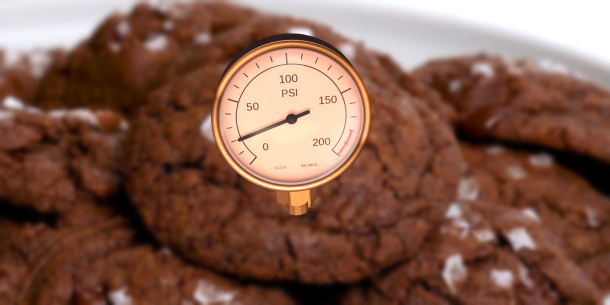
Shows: 20 psi
